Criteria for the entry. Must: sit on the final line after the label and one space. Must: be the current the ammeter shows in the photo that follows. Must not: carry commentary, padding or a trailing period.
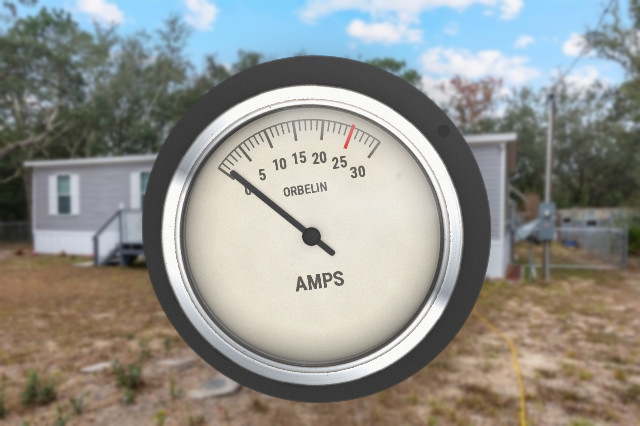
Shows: 1 A
